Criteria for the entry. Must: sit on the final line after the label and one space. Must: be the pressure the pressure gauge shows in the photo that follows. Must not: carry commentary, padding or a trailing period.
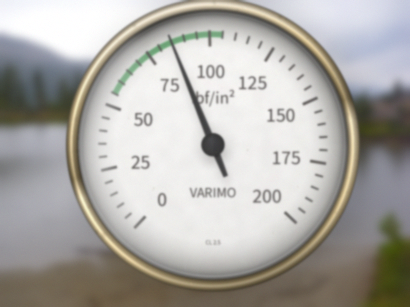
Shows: 85 psi
